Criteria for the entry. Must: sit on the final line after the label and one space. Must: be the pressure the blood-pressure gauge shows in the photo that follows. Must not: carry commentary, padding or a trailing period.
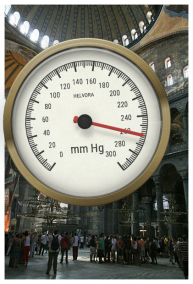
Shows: 260 mmHg
